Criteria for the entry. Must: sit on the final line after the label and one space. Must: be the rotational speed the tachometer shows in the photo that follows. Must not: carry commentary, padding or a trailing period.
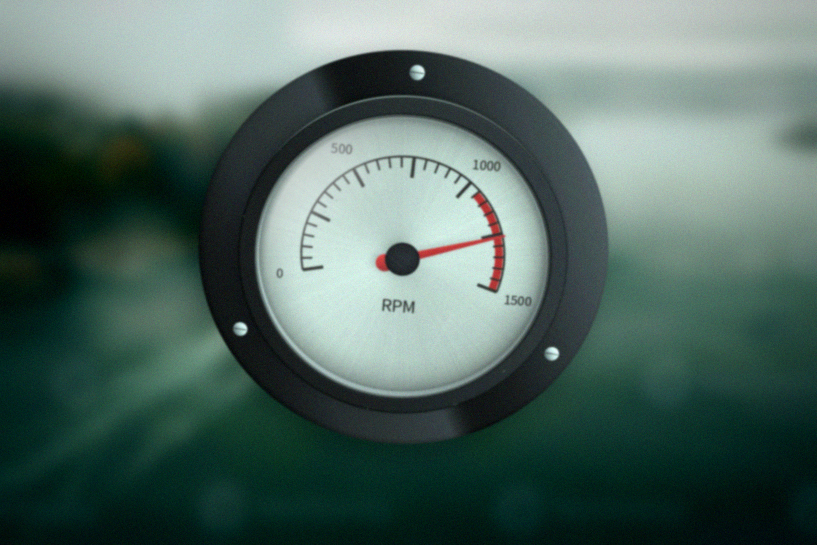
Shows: 1250 rpm
